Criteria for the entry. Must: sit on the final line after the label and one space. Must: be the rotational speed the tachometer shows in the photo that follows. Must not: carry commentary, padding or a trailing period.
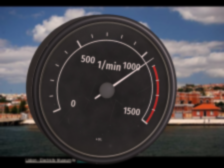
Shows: 1050 rpm
